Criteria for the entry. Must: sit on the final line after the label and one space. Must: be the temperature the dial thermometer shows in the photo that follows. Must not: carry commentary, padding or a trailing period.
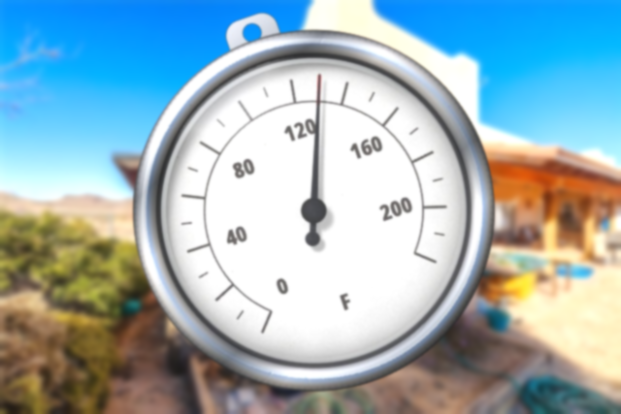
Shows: 130 °F
